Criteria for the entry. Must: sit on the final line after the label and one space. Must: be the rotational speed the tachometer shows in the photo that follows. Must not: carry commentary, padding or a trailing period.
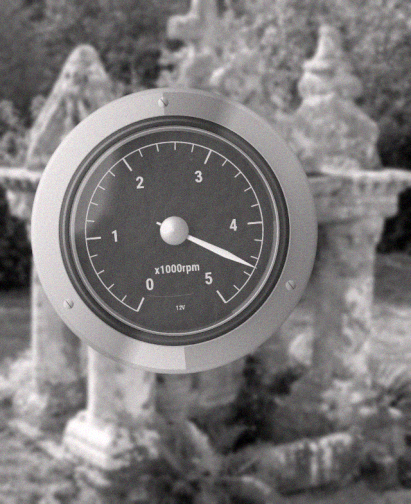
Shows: 4500 rpm
